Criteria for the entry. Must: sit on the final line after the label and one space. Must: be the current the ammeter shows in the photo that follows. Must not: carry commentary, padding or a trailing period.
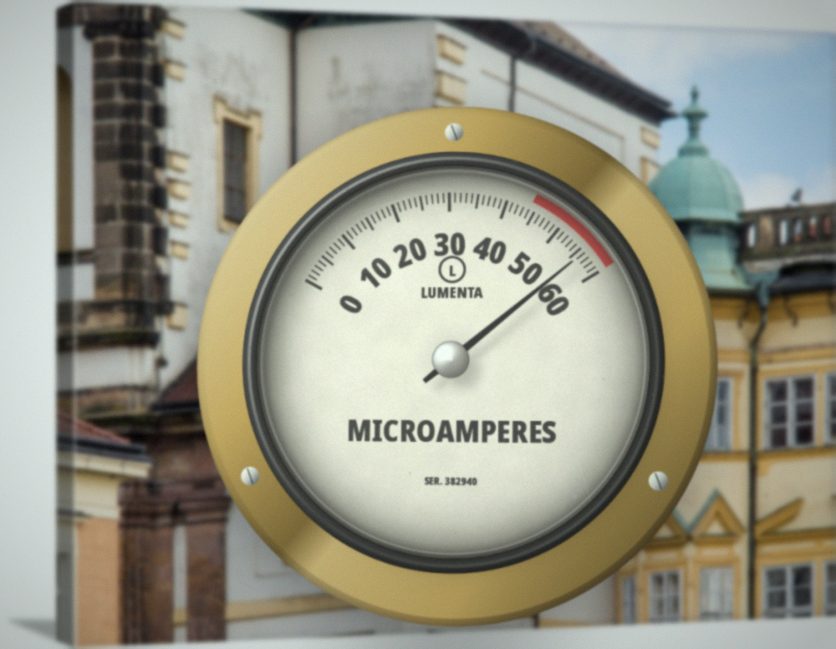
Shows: 56 µA
